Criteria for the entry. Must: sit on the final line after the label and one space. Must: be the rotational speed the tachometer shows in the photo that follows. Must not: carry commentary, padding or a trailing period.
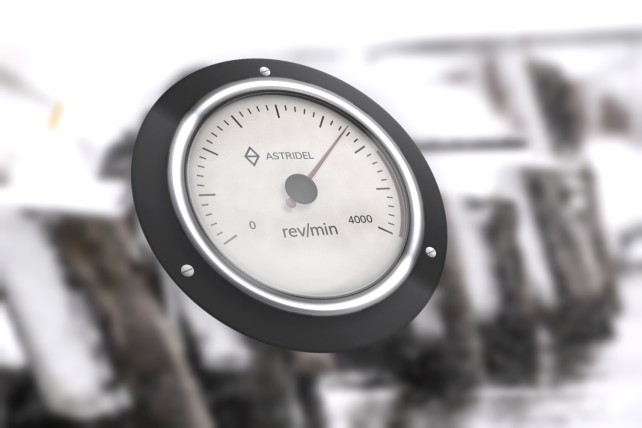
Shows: 2750 rpm
